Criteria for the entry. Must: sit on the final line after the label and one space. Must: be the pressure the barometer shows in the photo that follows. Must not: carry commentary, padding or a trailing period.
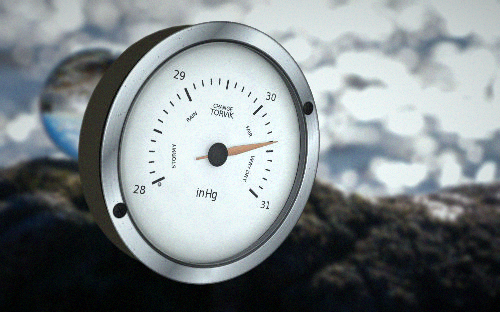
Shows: 30.4 inHg
